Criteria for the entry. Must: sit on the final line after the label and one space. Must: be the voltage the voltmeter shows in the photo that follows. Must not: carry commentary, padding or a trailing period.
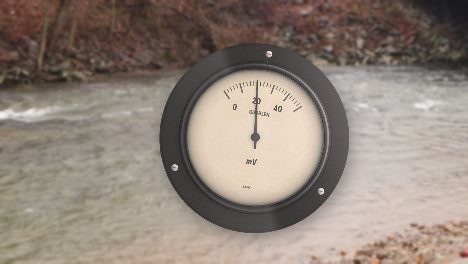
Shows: 20 mV
